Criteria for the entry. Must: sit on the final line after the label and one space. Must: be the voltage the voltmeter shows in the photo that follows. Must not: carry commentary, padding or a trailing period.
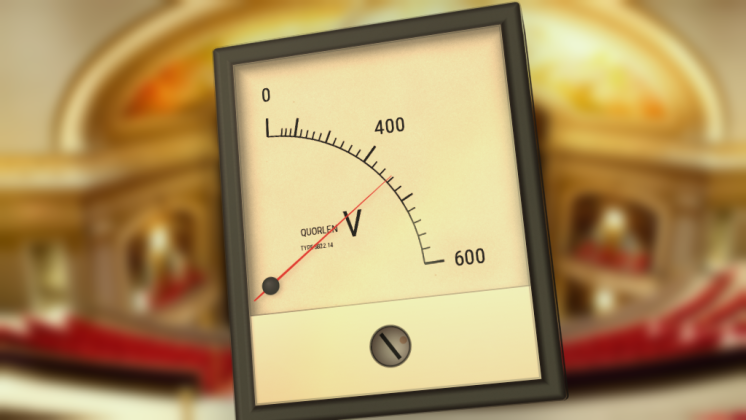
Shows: 460 V
